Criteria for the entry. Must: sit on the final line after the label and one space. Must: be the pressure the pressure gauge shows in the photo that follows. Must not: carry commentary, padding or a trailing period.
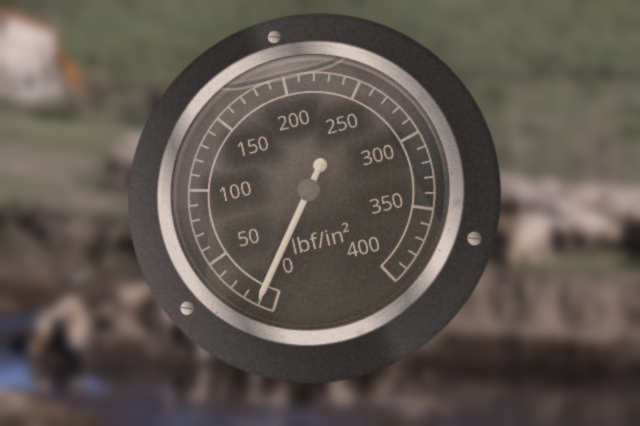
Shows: 10 psi
